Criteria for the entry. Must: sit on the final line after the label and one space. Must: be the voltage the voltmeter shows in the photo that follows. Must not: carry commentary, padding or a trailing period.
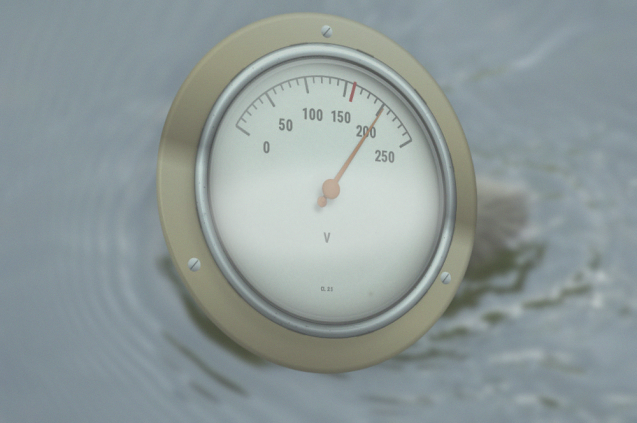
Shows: 200 V
